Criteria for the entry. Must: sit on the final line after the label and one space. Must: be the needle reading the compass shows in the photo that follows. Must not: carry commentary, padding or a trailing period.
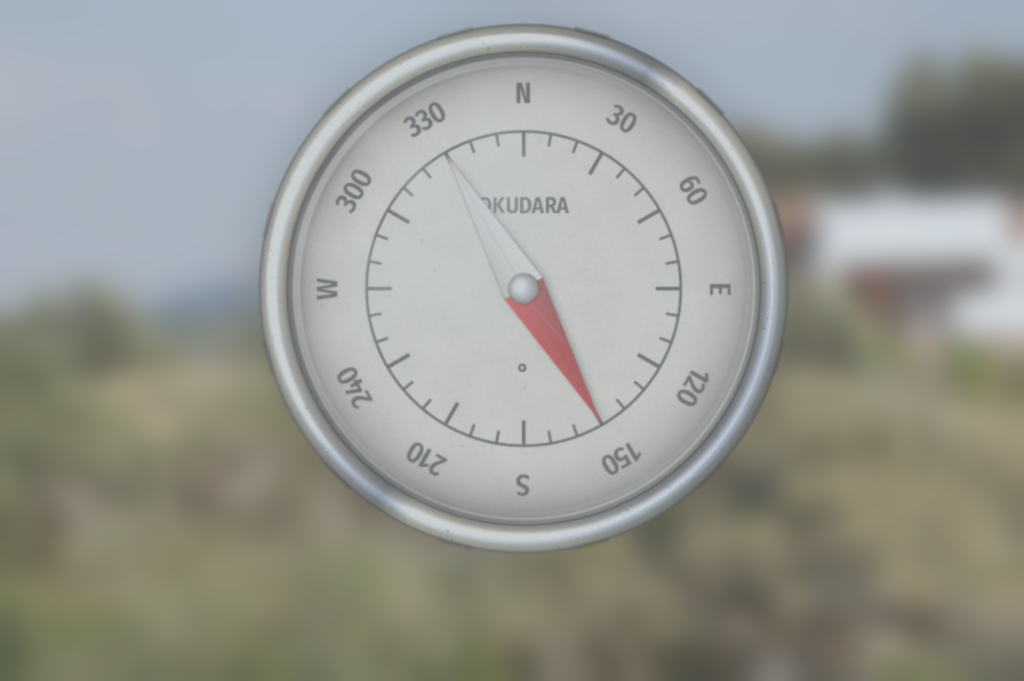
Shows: 150 °
